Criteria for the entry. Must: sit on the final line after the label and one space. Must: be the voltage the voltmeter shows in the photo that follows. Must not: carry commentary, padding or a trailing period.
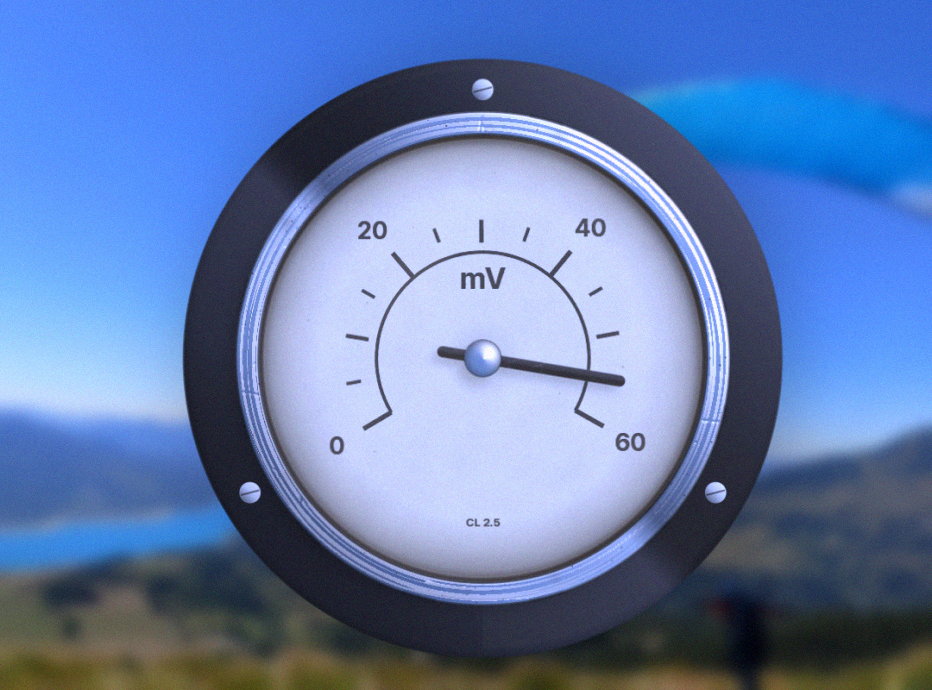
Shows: 55 mV
